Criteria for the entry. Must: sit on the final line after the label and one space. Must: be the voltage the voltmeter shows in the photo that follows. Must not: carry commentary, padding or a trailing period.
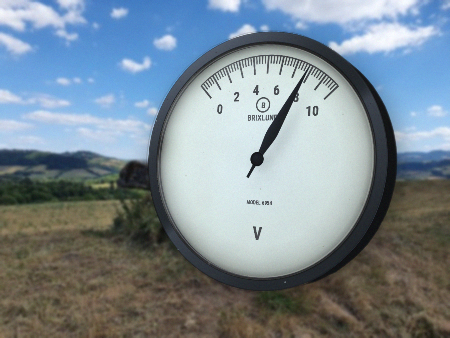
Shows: 8 V
